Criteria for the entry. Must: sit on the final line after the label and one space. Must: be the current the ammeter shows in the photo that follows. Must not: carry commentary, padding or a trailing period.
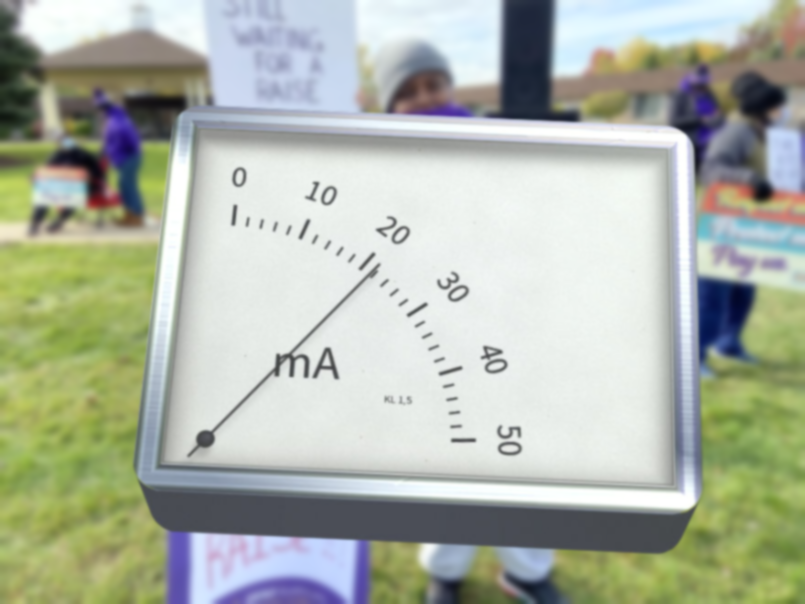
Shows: 22 mA
